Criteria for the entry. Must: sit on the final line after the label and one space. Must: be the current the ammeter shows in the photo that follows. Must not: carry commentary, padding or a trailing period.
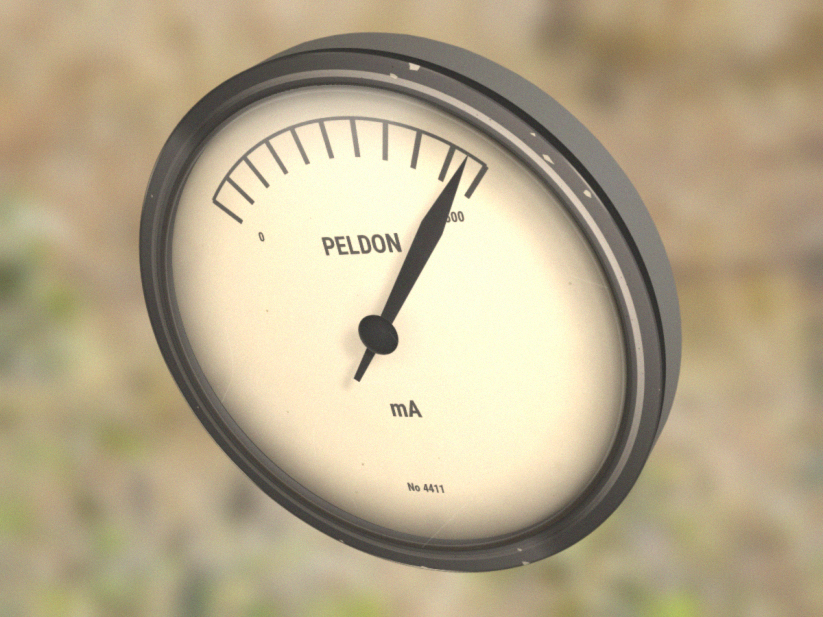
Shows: 475 mA
